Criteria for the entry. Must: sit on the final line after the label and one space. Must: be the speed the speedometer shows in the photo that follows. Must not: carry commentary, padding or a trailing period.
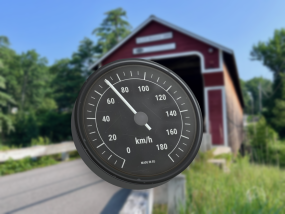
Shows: 70 km/h
